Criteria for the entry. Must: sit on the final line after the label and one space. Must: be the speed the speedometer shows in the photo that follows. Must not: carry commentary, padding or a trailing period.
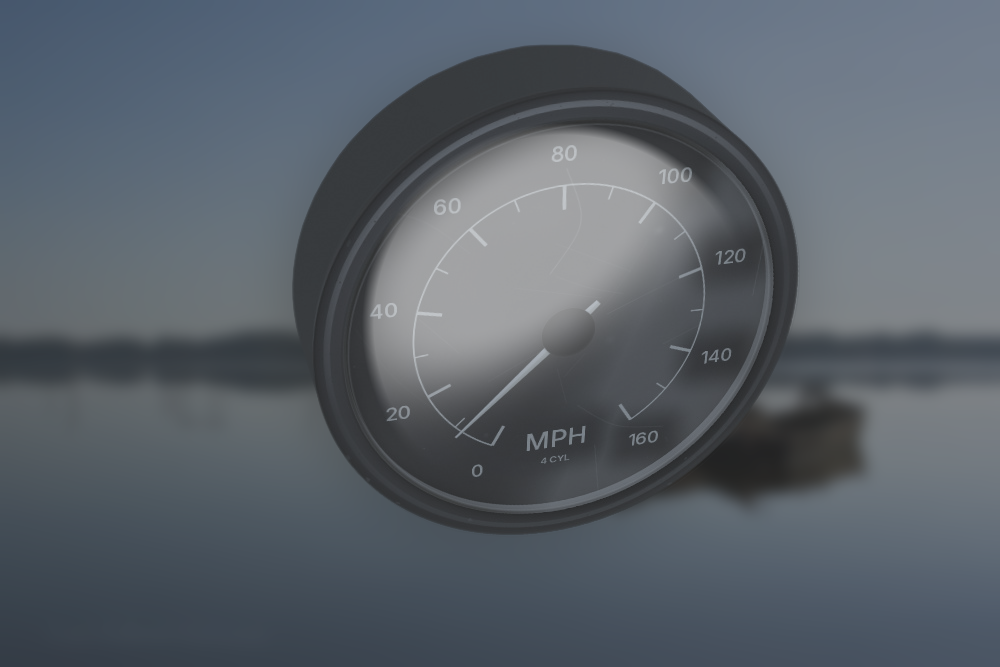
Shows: 10 mph
